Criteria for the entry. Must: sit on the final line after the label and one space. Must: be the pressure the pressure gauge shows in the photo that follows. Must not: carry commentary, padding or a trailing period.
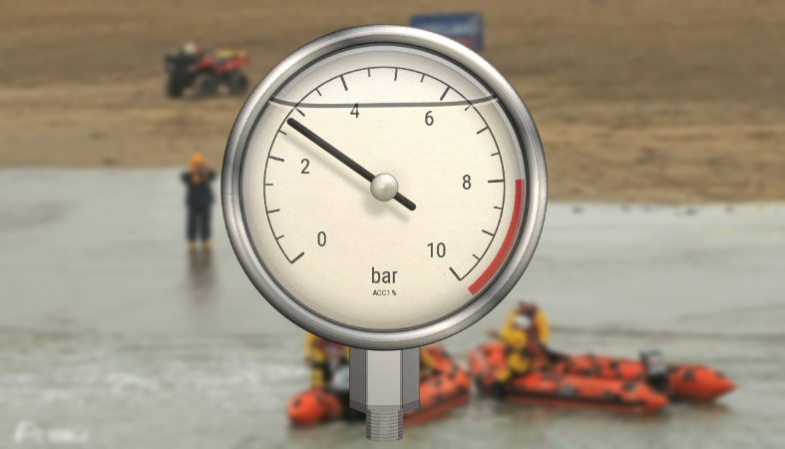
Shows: 2.75 bar
